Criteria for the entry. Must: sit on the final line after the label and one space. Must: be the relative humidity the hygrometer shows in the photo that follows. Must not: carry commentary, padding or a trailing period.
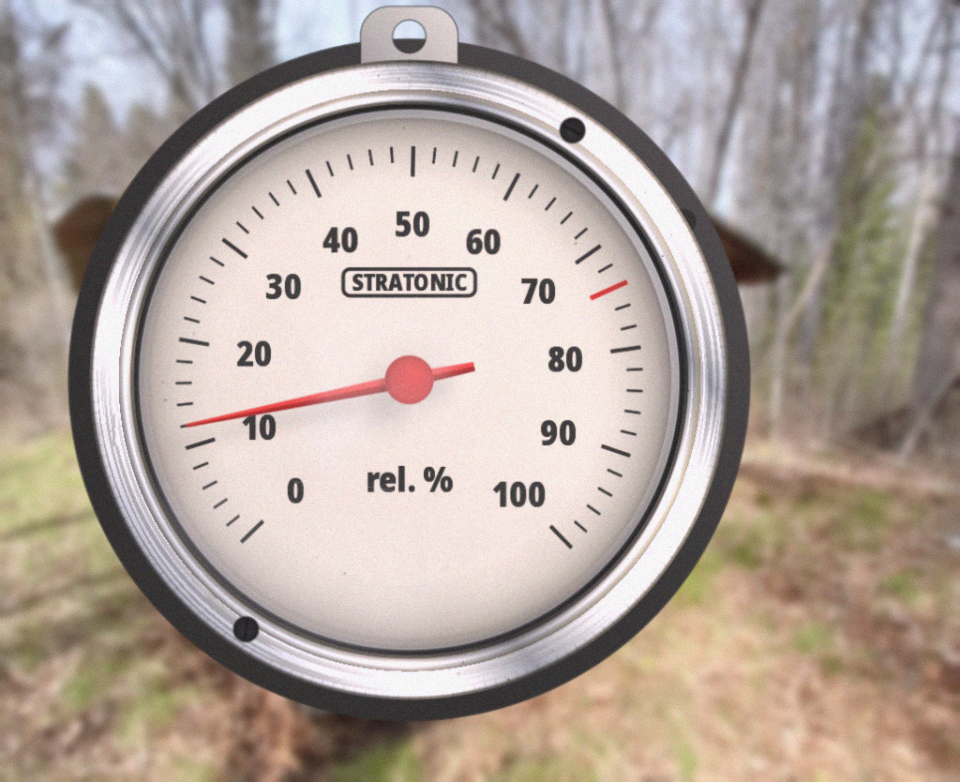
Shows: 12 %
